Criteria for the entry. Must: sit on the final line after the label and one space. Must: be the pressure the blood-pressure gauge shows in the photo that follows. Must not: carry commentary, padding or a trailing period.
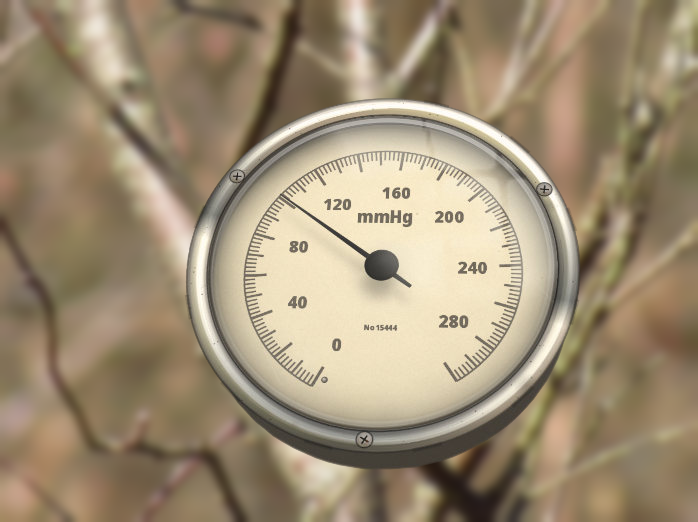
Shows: 100 mmHg
